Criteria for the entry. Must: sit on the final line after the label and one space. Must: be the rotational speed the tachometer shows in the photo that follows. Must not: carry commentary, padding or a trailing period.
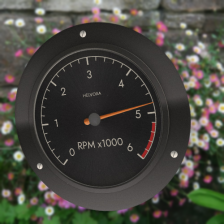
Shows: 4800 rpm
